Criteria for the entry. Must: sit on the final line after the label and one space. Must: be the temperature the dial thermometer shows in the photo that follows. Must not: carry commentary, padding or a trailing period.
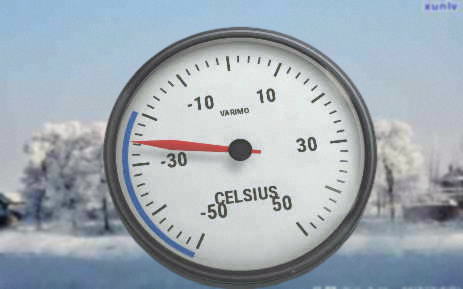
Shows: -26 °C
